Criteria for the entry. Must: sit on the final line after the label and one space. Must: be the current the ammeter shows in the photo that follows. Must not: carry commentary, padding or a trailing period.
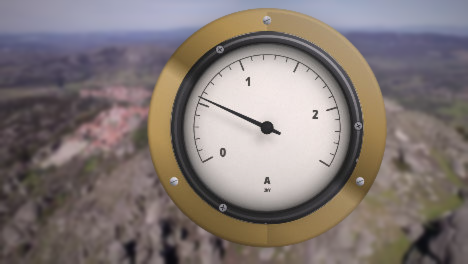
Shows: 0.55 A
